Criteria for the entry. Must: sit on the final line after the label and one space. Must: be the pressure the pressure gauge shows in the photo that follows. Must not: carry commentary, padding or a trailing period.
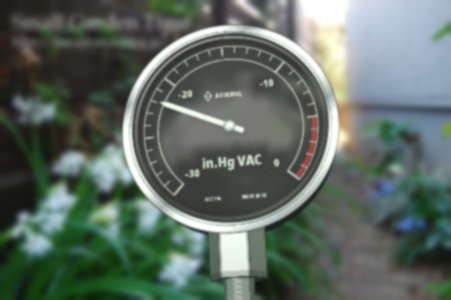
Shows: -22 inHg
